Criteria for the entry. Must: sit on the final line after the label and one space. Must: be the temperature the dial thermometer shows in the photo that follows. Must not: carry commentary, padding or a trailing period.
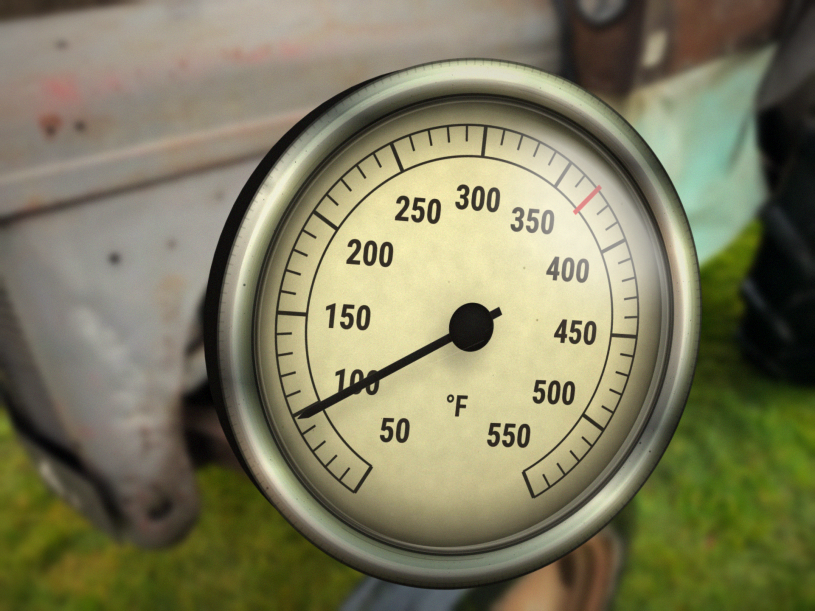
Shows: 100 °F
